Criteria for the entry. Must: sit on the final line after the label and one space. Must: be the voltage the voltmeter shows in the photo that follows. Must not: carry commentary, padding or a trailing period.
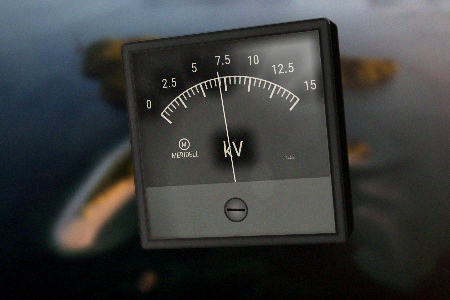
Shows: 7 kV
